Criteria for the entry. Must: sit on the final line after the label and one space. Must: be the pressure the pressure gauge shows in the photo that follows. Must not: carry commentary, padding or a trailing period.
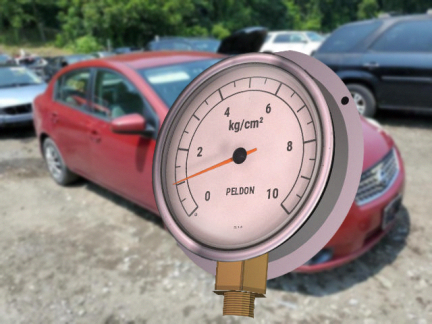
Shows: 1 kg/cm²
